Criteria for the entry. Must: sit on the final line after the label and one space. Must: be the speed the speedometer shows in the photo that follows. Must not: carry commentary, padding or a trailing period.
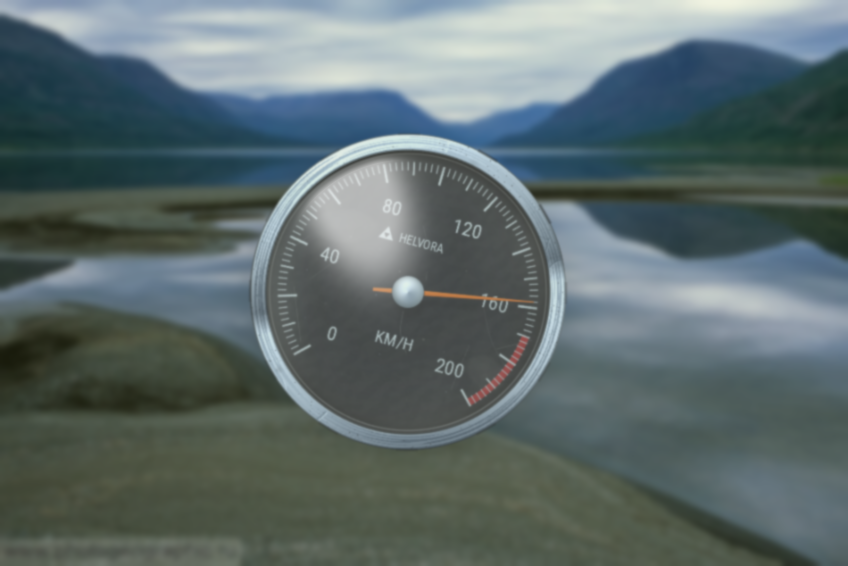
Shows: 158 km/h
